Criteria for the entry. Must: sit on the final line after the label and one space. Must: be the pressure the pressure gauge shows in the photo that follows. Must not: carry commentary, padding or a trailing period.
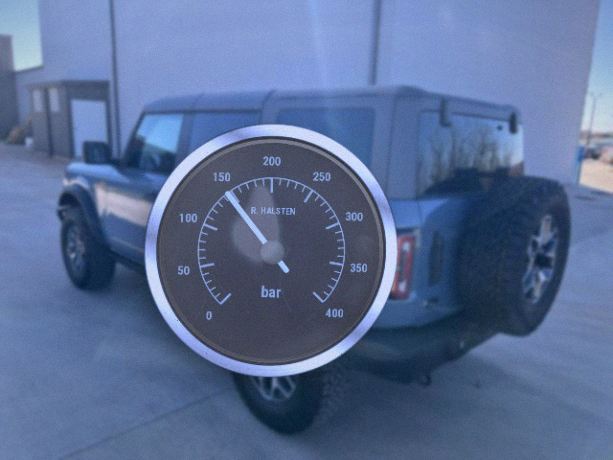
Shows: 145 bar
